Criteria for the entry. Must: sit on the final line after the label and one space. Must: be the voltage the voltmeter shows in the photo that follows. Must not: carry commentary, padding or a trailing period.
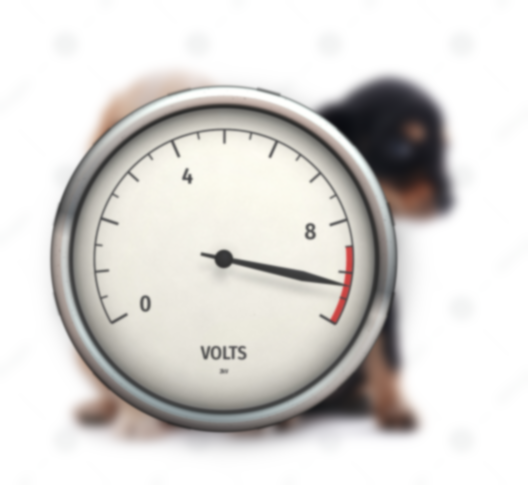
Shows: 9.25 V
